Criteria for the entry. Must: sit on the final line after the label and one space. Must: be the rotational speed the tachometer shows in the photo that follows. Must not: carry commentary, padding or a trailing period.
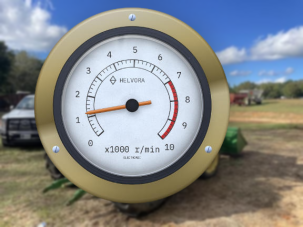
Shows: 1200 rpm
